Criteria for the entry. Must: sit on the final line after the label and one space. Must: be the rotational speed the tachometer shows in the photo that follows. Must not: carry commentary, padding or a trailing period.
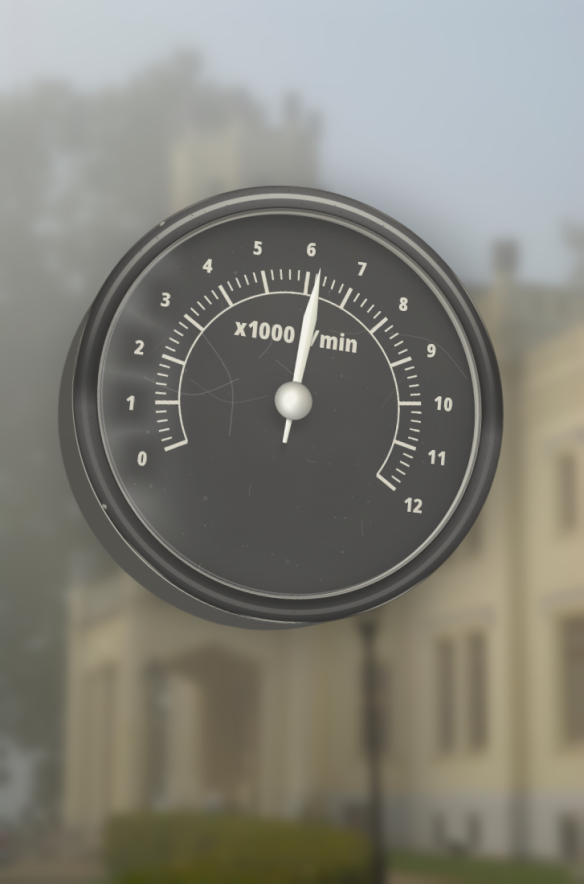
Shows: 6200 rpm
